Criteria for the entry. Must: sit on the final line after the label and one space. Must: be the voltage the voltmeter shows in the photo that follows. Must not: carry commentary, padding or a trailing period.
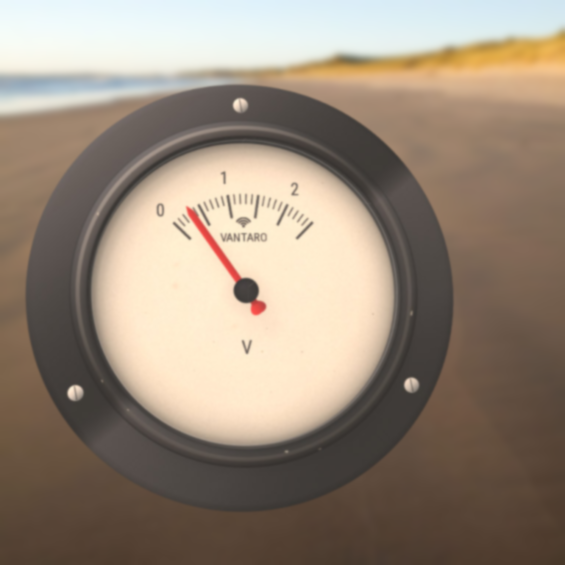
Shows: 0.3 V
